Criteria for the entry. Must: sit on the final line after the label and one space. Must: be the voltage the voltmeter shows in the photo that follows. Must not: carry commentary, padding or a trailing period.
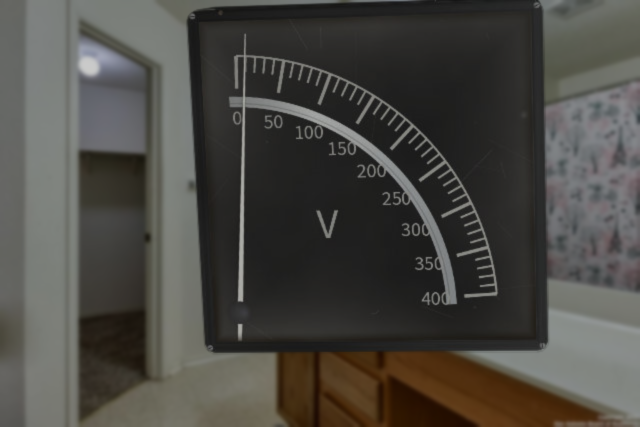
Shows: 10 V
